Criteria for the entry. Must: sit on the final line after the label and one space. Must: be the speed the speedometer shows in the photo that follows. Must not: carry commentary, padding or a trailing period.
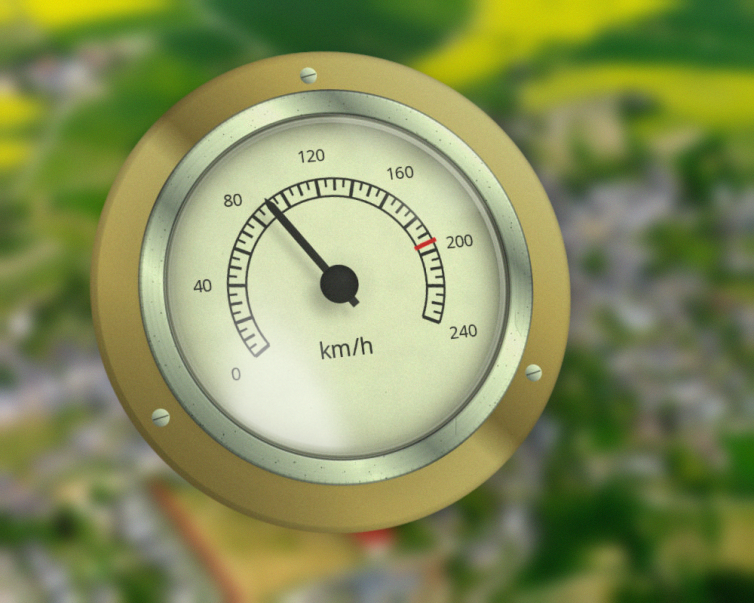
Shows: 90 km/h
